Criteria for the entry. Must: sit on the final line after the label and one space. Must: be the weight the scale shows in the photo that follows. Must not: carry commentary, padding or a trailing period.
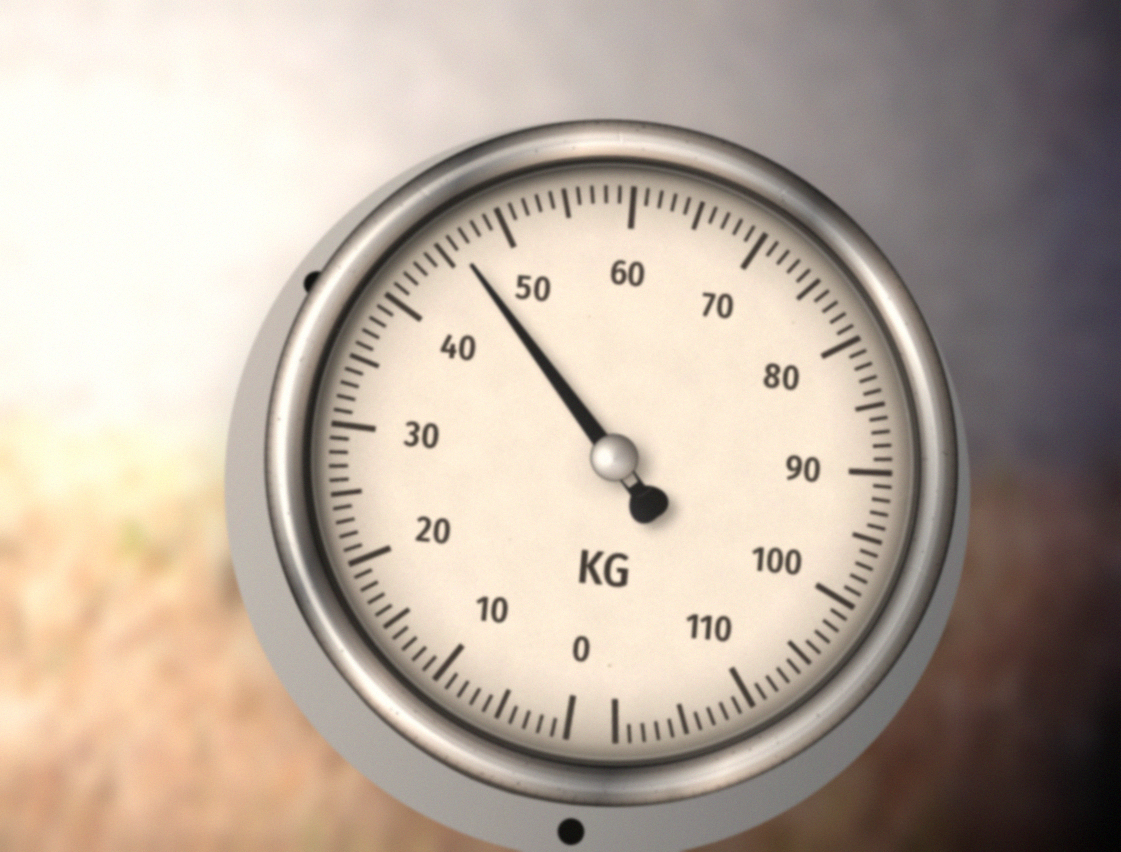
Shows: 46 kg
